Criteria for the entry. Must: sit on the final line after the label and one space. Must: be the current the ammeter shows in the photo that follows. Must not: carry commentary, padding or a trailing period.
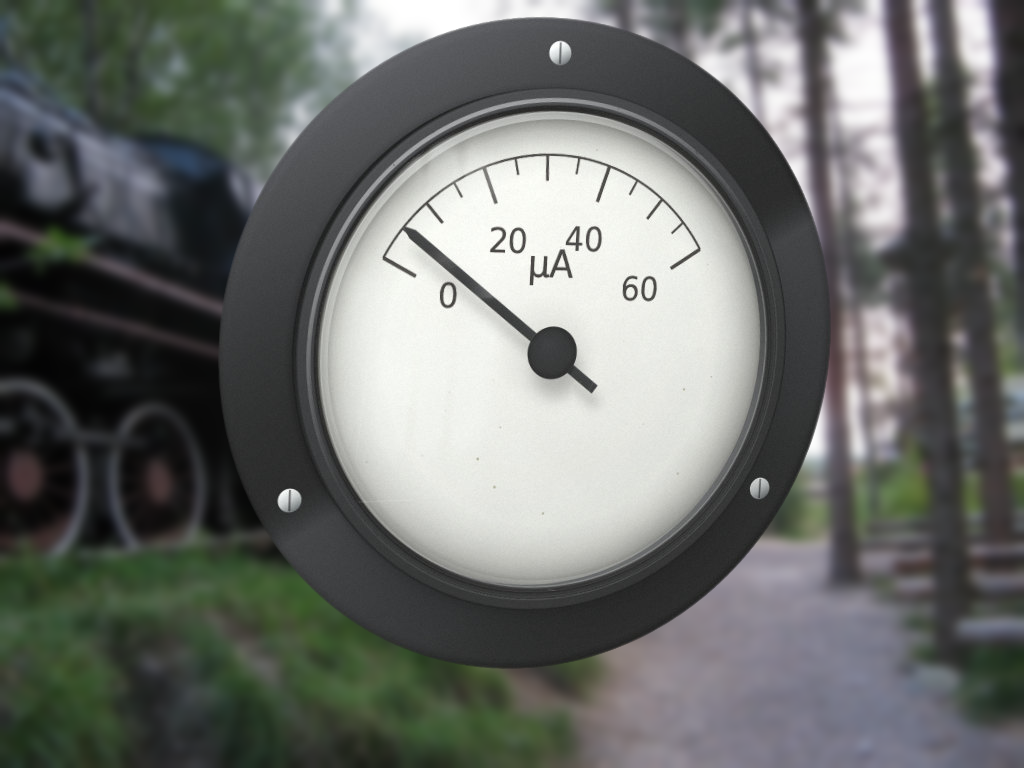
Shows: 5 µA
